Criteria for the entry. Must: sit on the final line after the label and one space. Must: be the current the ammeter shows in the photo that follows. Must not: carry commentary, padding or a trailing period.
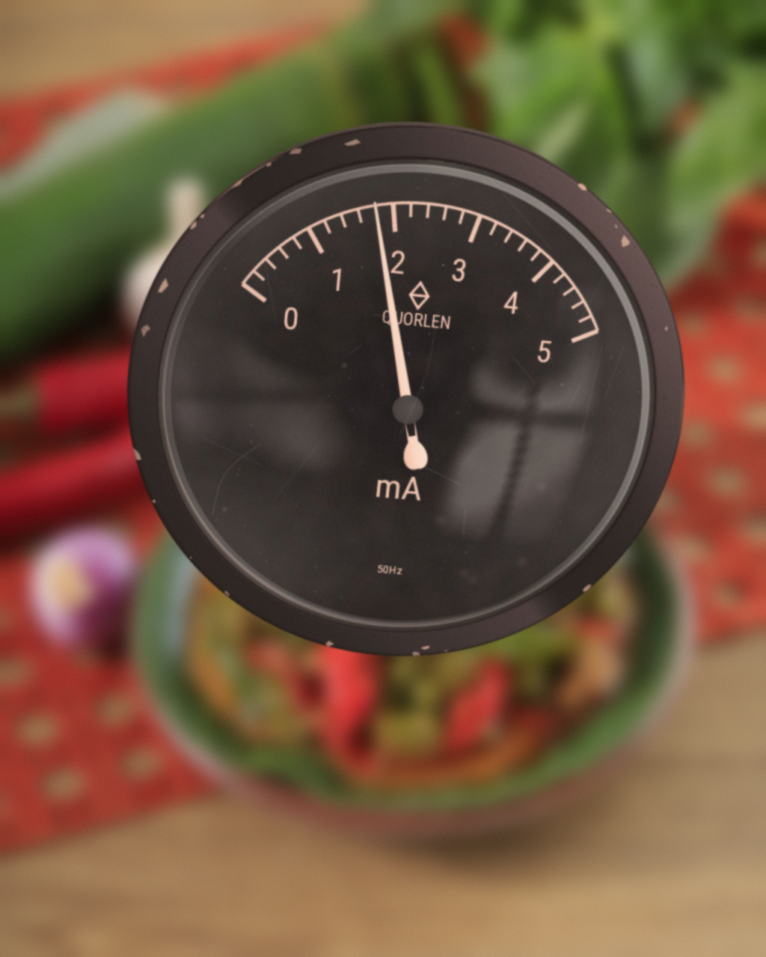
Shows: 1.8 mA
